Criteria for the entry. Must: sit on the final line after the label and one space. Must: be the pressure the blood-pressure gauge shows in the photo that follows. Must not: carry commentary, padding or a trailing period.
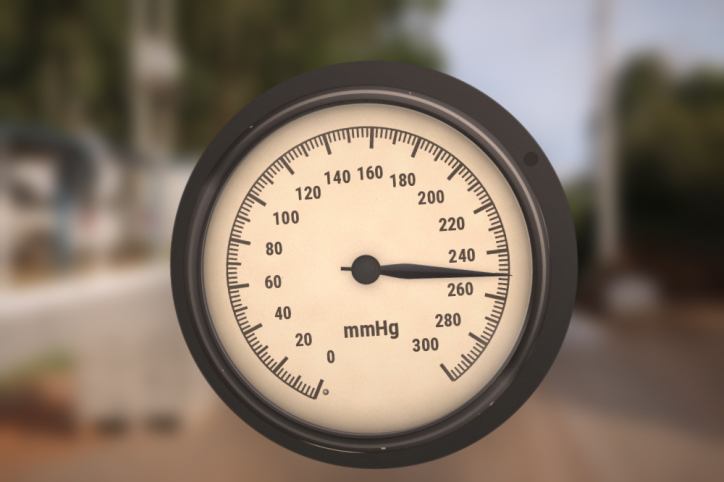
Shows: 250 mmHg
